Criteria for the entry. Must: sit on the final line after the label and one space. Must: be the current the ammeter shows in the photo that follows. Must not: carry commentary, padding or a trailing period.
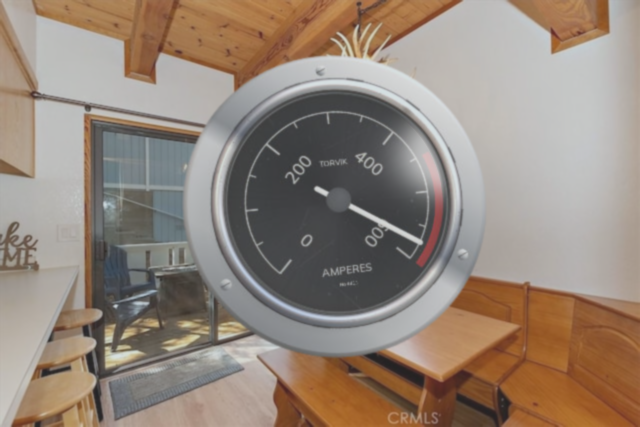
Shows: 575 A
